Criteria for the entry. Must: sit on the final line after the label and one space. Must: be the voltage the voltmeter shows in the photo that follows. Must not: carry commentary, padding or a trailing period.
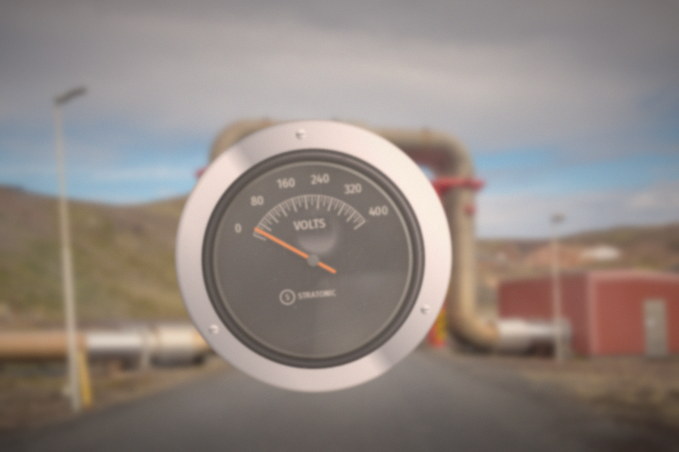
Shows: 20 V
